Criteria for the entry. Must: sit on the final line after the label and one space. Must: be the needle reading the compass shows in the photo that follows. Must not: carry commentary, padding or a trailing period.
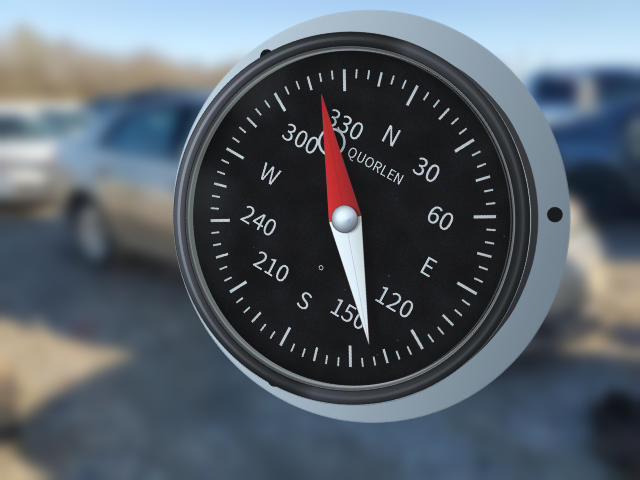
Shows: 320 °
